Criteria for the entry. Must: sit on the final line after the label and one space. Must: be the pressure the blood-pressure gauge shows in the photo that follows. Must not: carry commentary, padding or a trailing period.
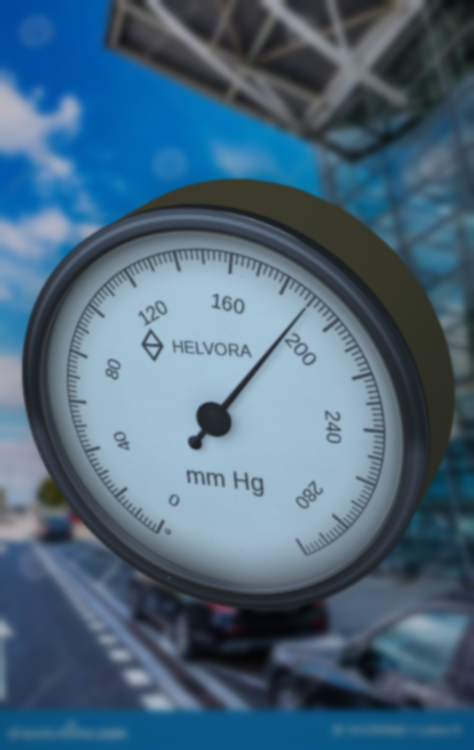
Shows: 190 mmHg
